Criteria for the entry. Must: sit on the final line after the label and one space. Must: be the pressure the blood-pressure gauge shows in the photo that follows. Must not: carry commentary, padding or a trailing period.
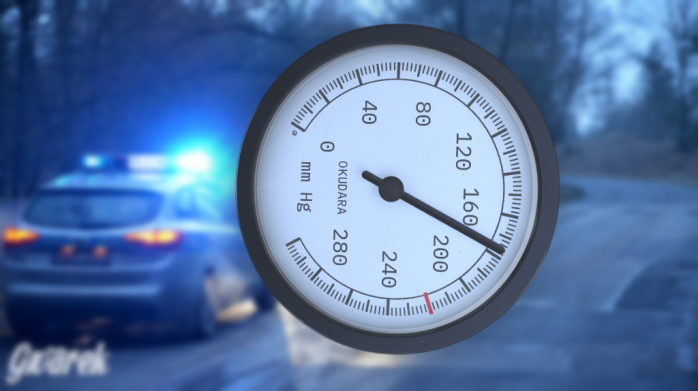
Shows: 176 mmHg
